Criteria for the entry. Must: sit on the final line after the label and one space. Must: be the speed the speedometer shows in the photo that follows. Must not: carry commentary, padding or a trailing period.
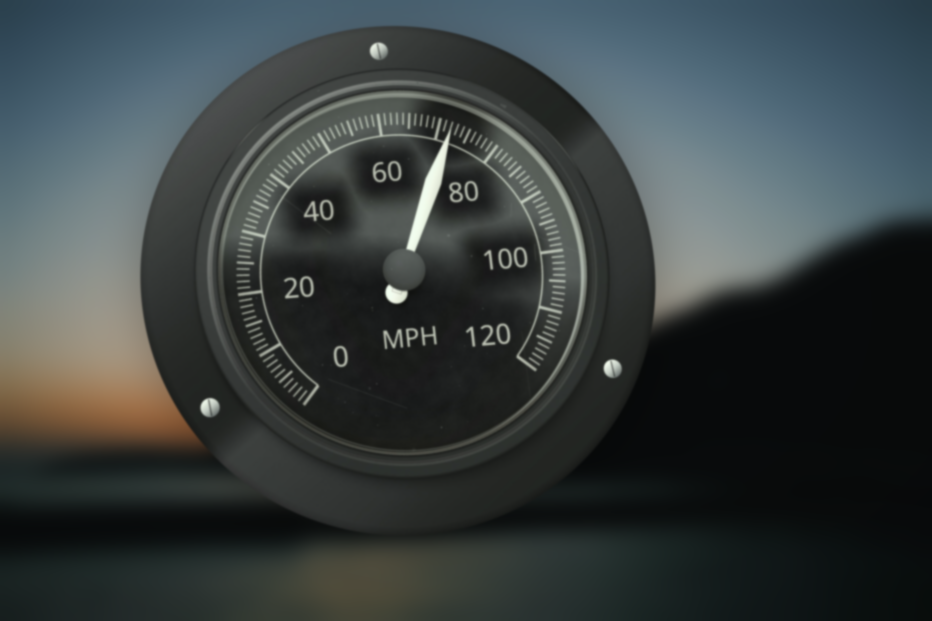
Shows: 72 mph
